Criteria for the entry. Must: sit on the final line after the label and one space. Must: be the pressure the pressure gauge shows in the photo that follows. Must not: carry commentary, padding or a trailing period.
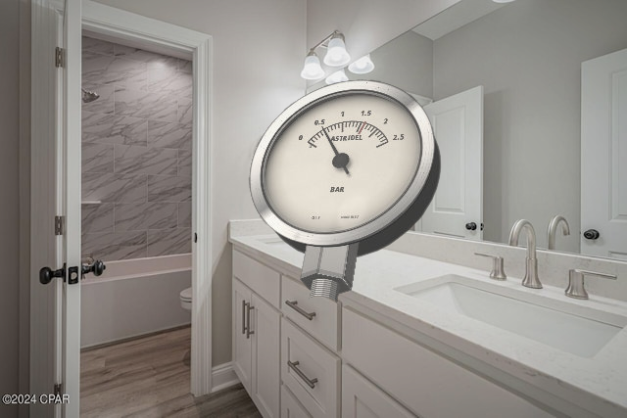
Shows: 0.5 bar
